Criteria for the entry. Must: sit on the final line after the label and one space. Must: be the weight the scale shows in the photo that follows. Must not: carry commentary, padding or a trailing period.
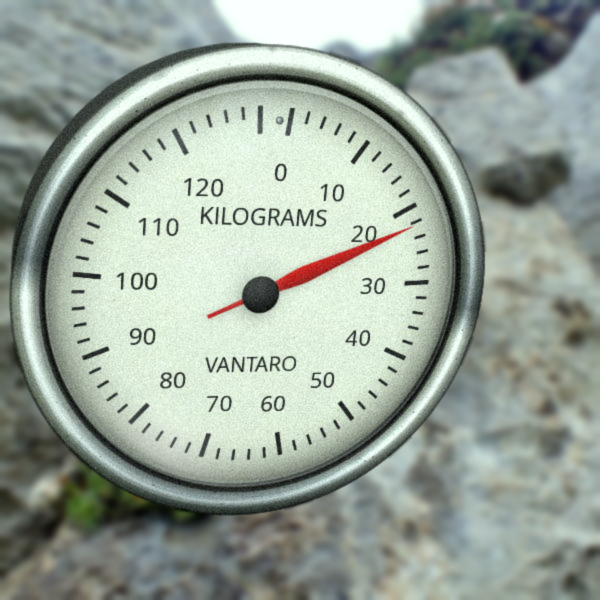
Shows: 22 kg
